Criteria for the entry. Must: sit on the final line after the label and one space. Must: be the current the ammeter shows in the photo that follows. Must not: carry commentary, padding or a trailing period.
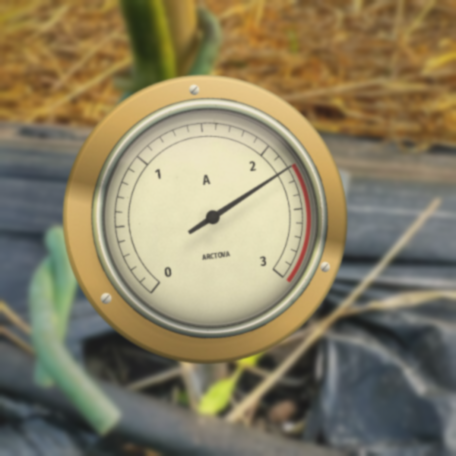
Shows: 2.2 A
